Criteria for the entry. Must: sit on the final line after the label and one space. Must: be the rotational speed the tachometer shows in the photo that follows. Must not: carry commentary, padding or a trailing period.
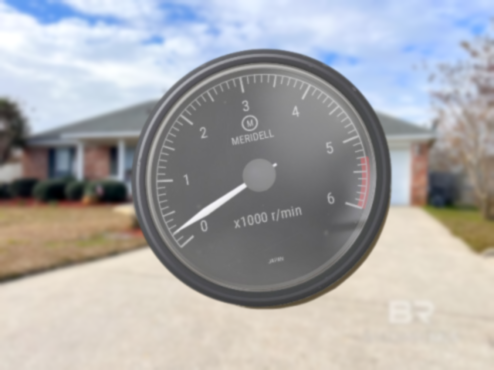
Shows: 200 rpm
